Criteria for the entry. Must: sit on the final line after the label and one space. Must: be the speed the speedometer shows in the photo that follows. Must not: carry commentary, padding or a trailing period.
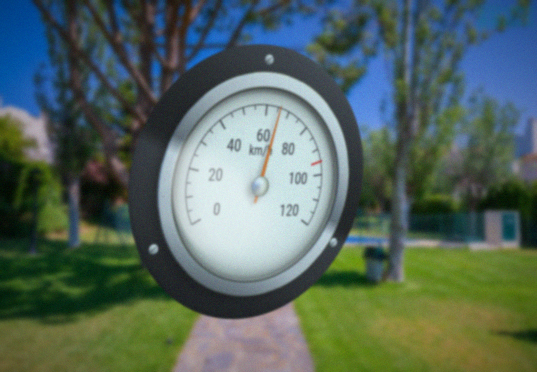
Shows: 65 km/h
